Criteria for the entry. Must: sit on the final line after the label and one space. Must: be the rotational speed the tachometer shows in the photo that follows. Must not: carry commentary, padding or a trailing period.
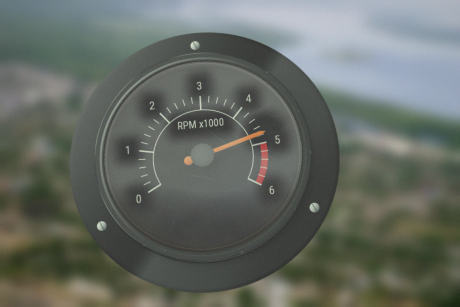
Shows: 4800 rpm
